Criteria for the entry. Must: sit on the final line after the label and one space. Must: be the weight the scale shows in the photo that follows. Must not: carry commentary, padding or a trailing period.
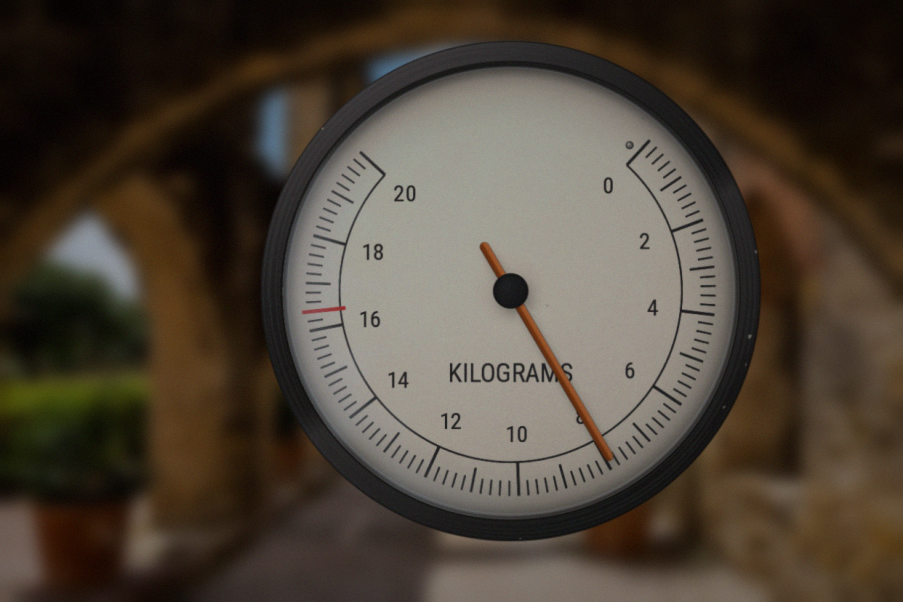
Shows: 7.9 kg
